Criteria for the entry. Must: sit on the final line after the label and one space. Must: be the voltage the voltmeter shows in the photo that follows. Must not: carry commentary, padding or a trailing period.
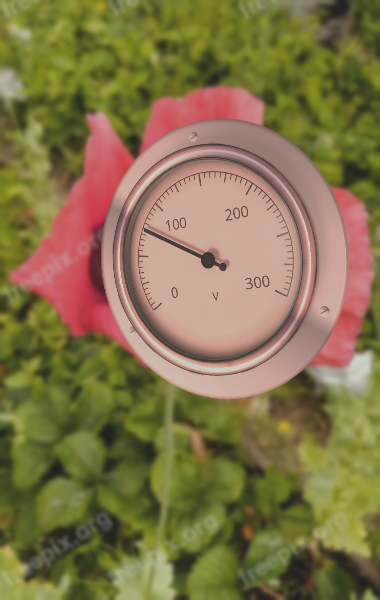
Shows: 75 V
